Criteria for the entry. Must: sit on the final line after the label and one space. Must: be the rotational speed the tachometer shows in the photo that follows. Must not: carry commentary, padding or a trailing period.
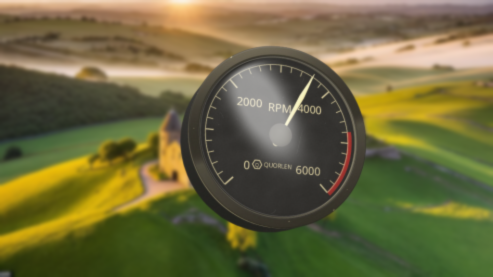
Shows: 3600 rpm
